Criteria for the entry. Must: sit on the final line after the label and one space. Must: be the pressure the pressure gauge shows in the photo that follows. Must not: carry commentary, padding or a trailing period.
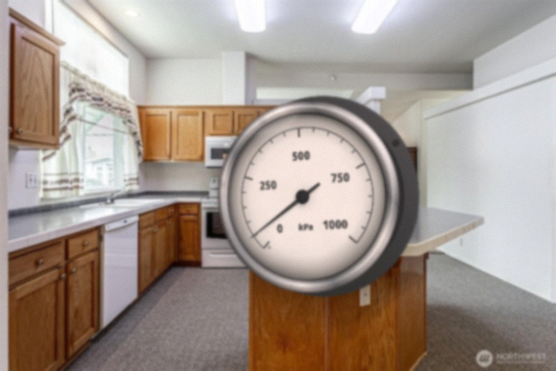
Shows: 50 kPa
